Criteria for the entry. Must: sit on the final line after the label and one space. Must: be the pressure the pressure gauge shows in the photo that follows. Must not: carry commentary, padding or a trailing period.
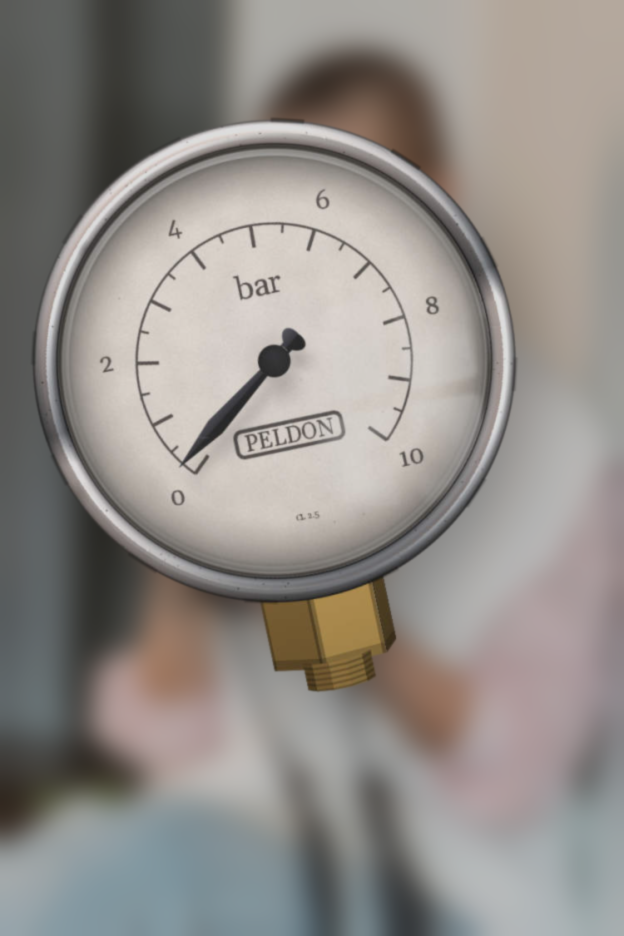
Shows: 0.25 bar
